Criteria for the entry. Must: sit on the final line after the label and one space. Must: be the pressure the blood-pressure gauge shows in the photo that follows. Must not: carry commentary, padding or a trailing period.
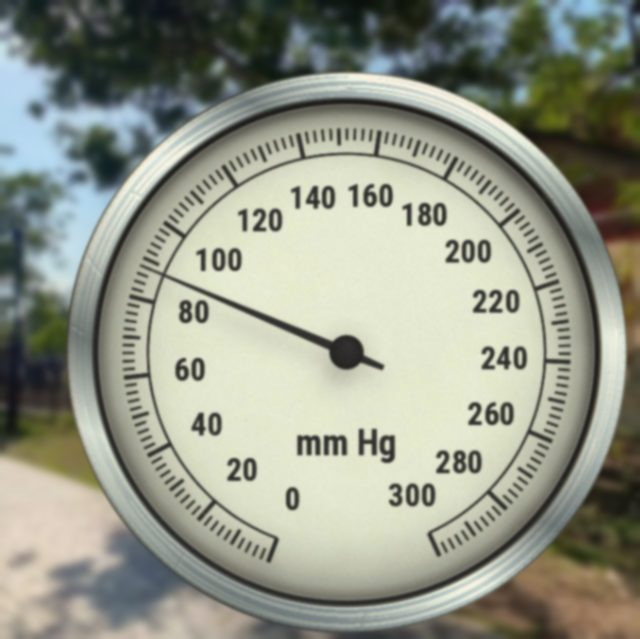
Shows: 88 mmHg
